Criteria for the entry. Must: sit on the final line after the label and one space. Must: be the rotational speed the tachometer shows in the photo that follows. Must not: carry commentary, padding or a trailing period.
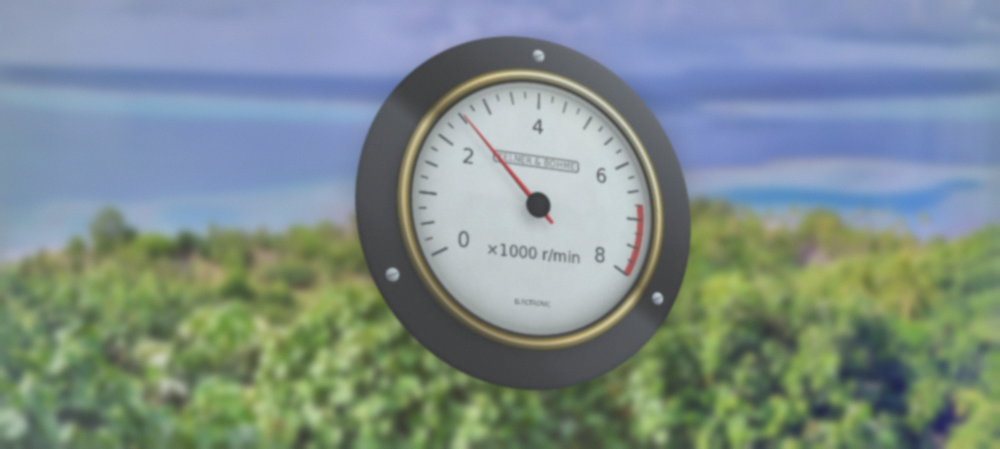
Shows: 2500 rpm
